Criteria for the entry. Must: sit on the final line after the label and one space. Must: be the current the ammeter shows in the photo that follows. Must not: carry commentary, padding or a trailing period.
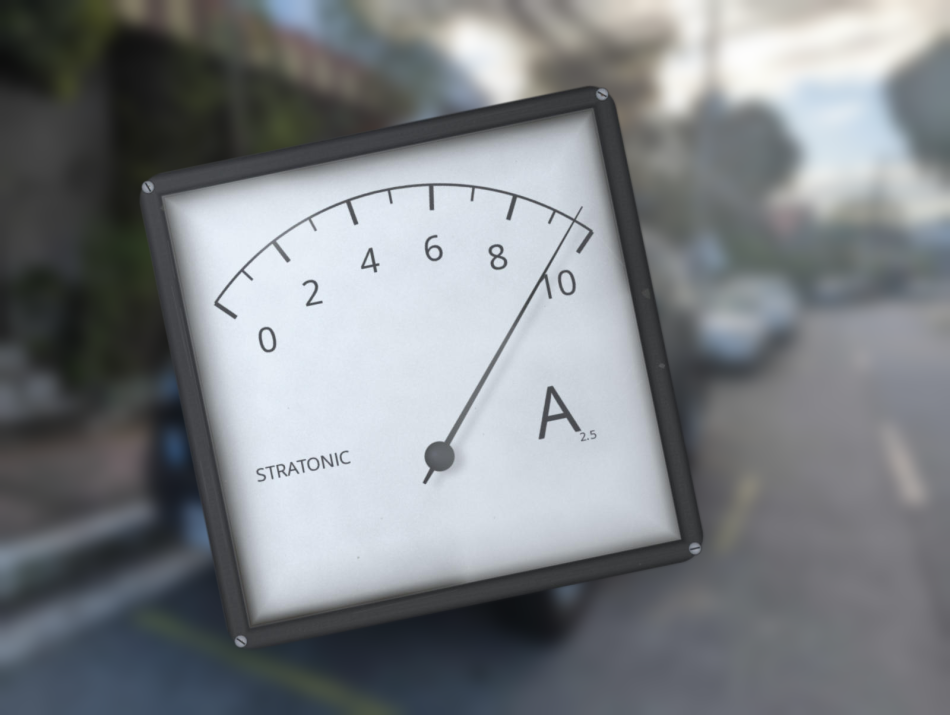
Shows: 9.5 A
